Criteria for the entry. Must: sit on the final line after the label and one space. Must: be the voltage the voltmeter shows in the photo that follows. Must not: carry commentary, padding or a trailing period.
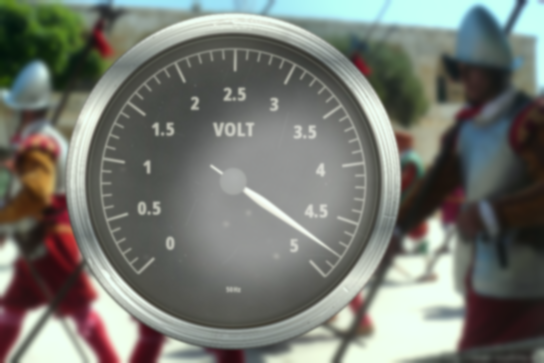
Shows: 4.8 V
